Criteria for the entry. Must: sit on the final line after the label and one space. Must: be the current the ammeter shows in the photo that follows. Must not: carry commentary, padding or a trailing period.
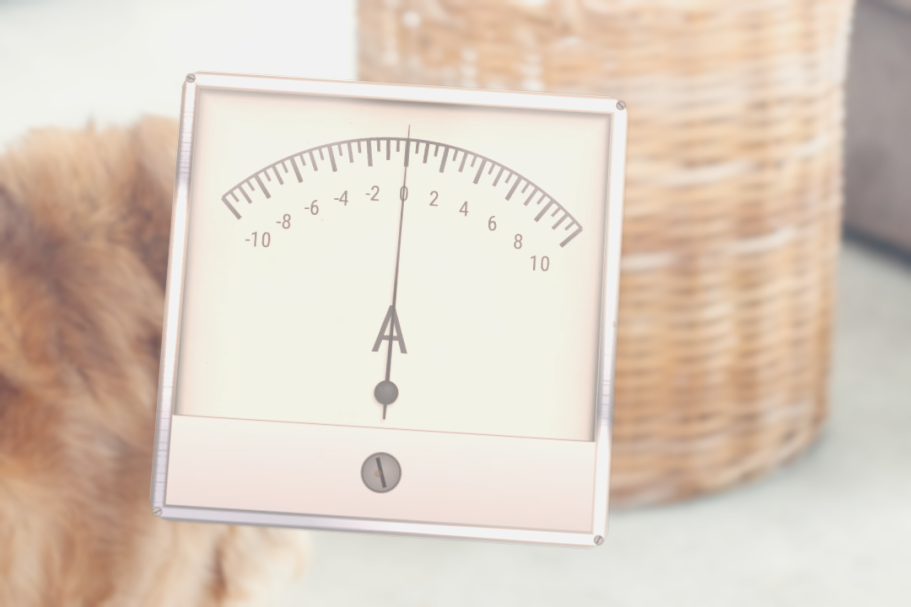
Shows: 0 A
